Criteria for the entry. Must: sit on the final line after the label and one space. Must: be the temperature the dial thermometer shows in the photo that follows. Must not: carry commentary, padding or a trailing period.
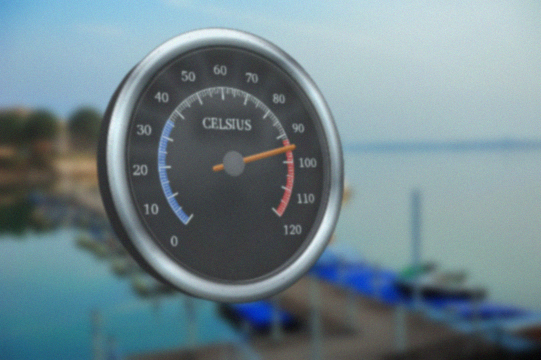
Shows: 95 °C
